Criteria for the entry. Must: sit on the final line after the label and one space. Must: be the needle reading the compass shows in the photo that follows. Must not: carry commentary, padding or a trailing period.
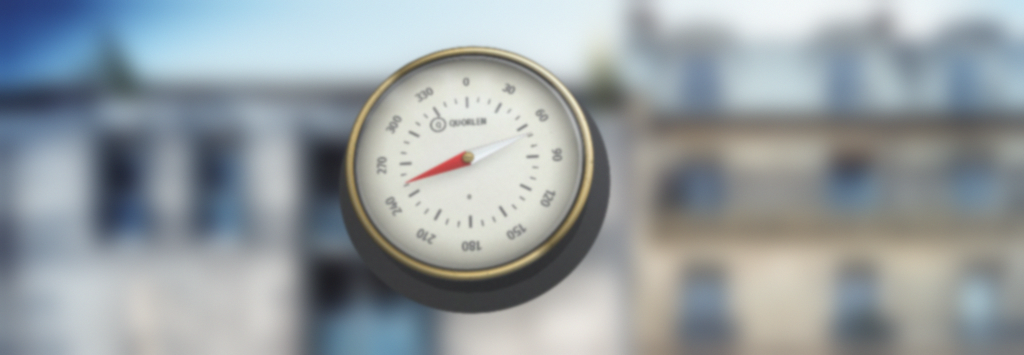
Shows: 250 °
